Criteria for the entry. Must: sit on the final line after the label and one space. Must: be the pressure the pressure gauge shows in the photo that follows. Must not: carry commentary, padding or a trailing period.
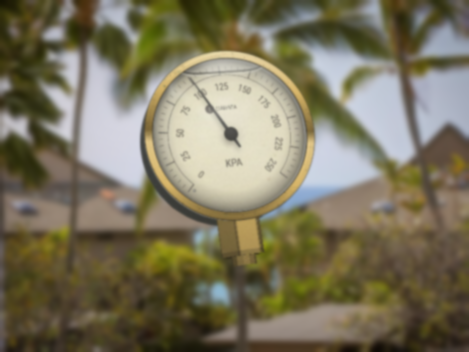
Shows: 100 kPa
